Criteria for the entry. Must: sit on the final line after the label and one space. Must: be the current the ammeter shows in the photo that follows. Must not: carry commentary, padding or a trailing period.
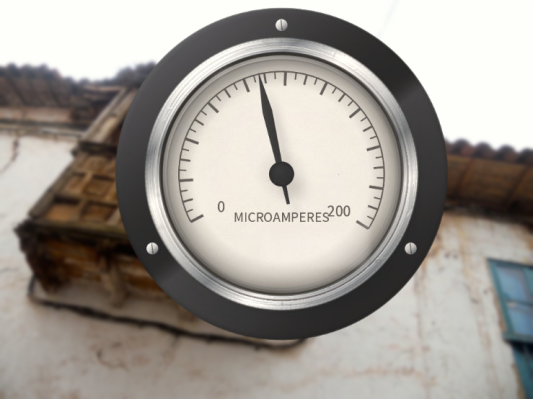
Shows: 87.5 µA
